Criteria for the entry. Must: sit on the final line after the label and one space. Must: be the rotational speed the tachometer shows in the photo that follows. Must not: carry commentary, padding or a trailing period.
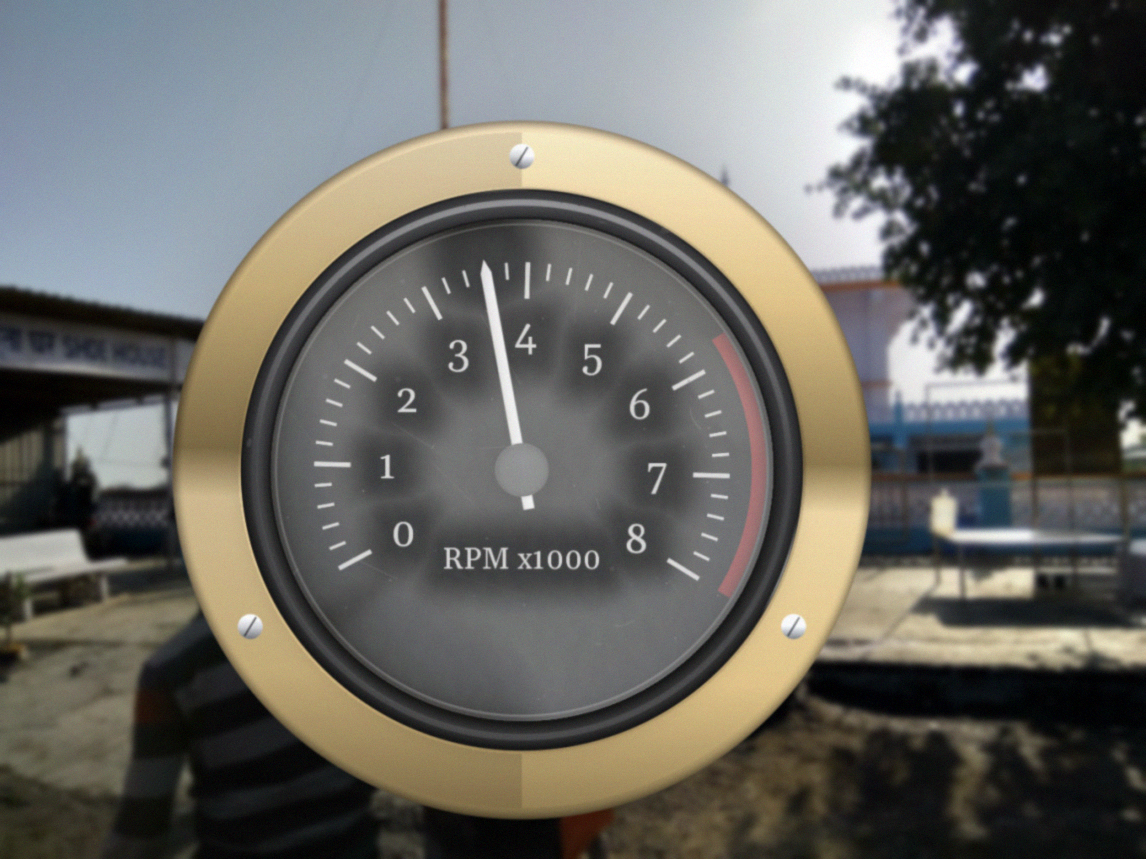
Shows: 3600 rpm
